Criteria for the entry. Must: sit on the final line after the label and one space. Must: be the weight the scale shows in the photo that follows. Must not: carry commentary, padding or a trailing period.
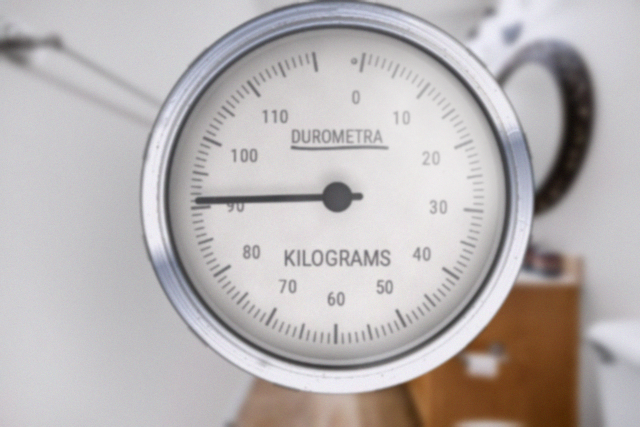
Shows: 91 kg
